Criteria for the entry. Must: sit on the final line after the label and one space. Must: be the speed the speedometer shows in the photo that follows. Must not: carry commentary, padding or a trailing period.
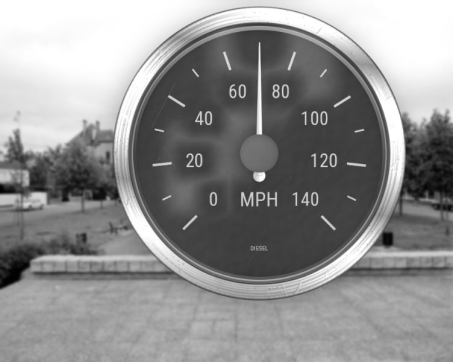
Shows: 70 mph
